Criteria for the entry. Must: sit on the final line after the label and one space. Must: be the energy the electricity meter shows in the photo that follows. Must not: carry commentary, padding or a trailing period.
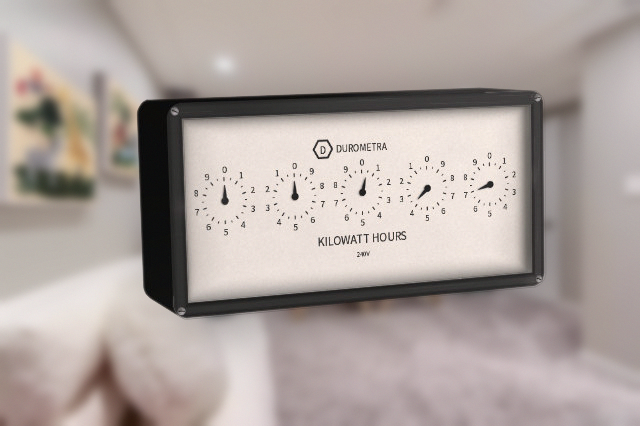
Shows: 37 kWh
